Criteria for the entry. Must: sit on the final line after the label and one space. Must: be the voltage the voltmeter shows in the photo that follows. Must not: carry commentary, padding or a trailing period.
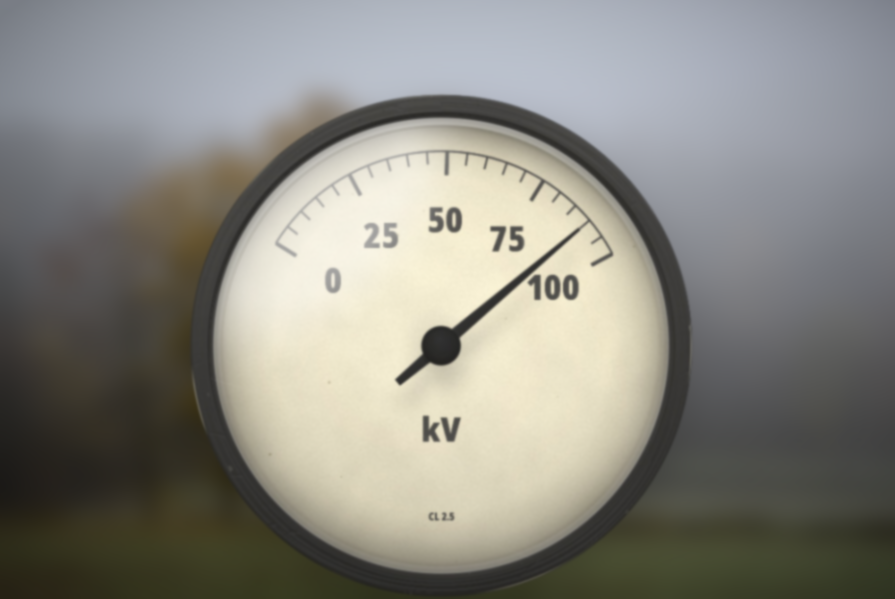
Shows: 90 kV
